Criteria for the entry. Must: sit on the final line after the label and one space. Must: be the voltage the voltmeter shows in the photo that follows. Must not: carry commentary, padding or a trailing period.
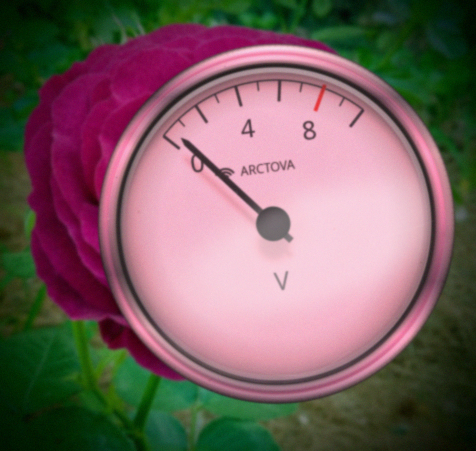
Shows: 0.5 V
